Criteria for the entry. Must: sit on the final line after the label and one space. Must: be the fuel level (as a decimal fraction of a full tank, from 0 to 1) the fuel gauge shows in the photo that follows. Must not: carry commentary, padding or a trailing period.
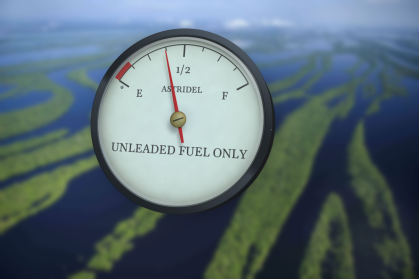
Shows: 0.375
